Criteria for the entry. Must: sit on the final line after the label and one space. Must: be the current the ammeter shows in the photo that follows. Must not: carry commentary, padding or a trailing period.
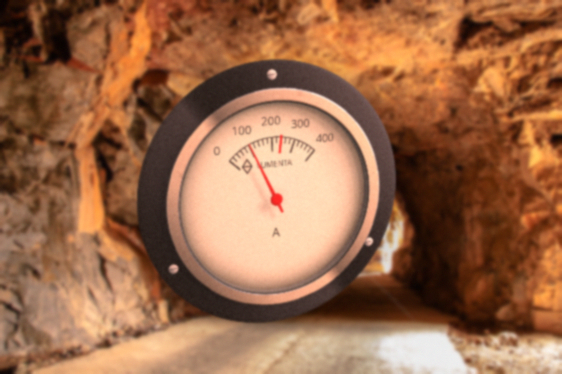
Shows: 100 A
